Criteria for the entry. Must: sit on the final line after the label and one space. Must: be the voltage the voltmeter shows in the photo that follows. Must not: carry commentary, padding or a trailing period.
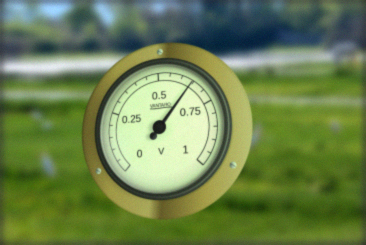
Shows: 0.65 V
